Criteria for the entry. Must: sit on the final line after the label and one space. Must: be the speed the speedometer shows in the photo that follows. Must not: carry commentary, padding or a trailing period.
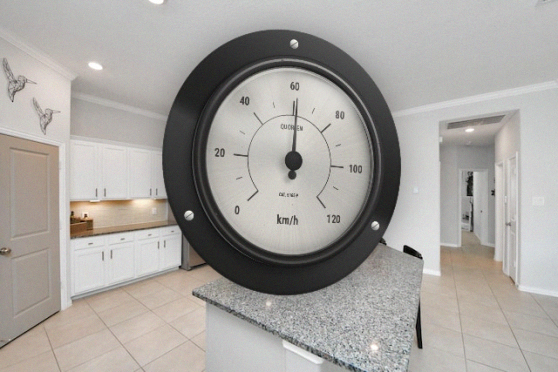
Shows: 60 km/h
